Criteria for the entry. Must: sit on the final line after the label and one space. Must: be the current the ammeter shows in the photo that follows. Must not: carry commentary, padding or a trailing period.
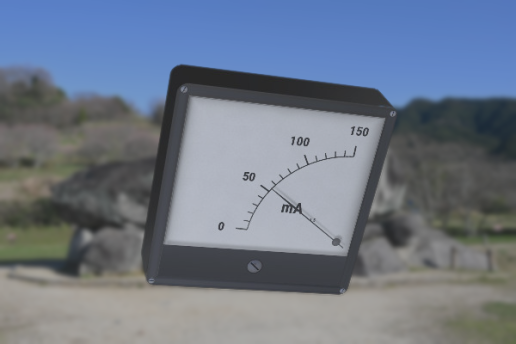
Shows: 55 mA
